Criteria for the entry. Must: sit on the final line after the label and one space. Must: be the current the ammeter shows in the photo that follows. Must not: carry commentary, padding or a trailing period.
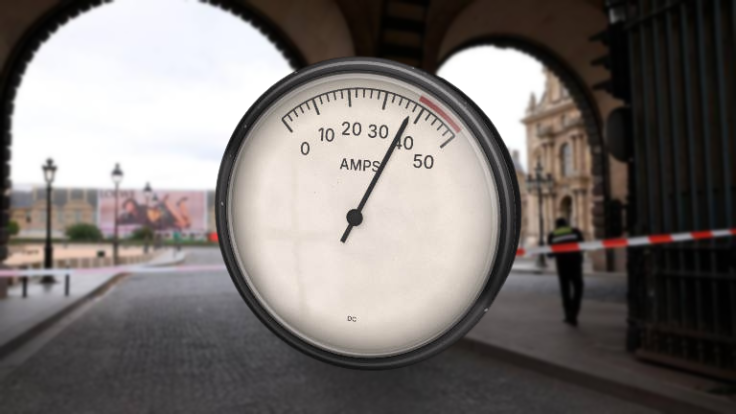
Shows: 38 A
